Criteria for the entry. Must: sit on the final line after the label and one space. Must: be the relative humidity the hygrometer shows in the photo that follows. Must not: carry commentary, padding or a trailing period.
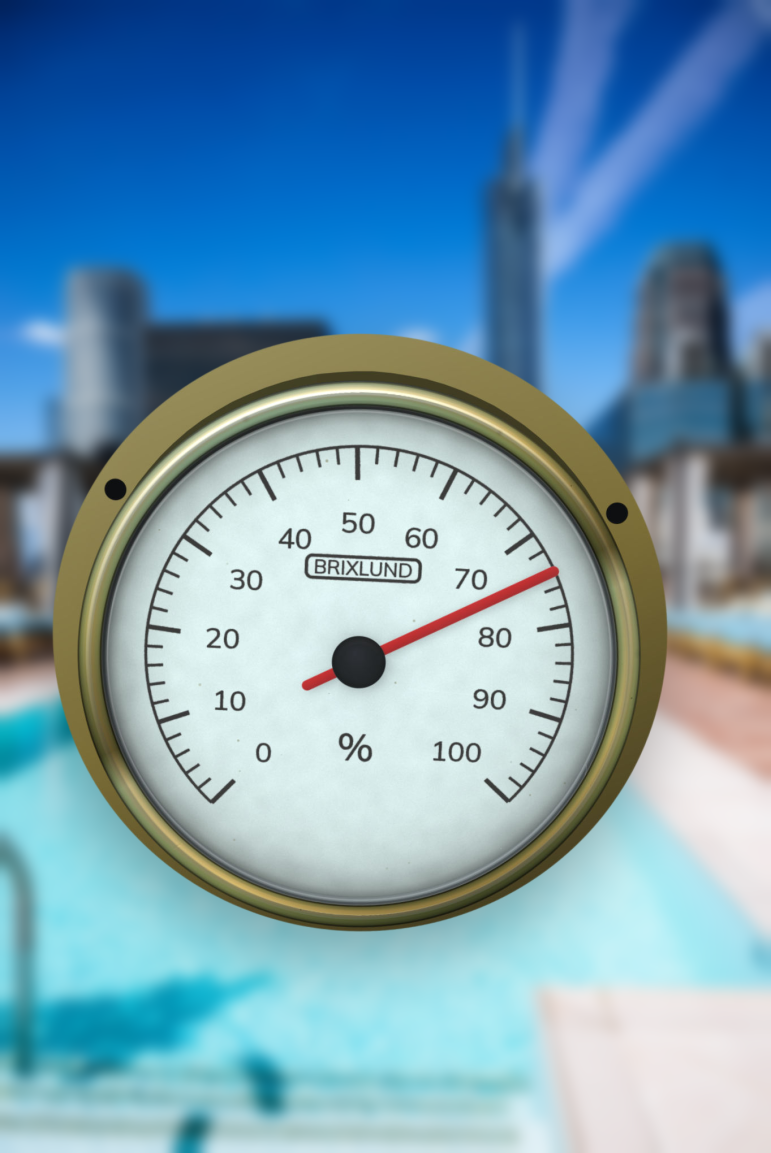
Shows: 74 %
